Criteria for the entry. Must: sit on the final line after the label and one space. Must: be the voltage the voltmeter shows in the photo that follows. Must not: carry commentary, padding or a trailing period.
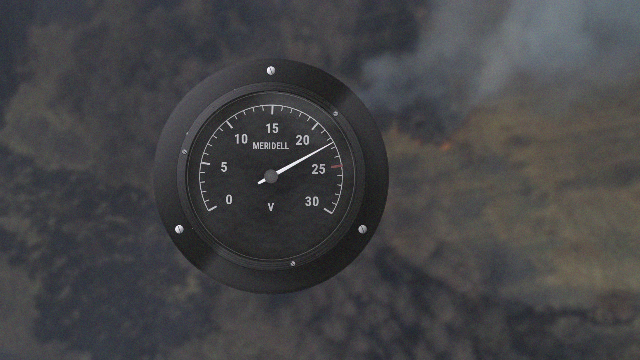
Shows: 22.5 V
